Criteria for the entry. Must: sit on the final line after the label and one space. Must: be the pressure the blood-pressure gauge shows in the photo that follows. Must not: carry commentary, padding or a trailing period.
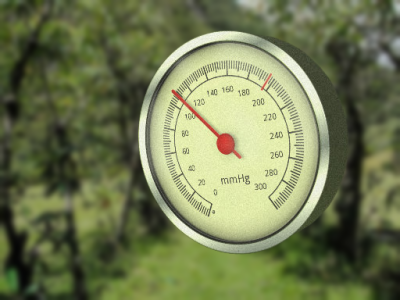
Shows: 110 mmHg
